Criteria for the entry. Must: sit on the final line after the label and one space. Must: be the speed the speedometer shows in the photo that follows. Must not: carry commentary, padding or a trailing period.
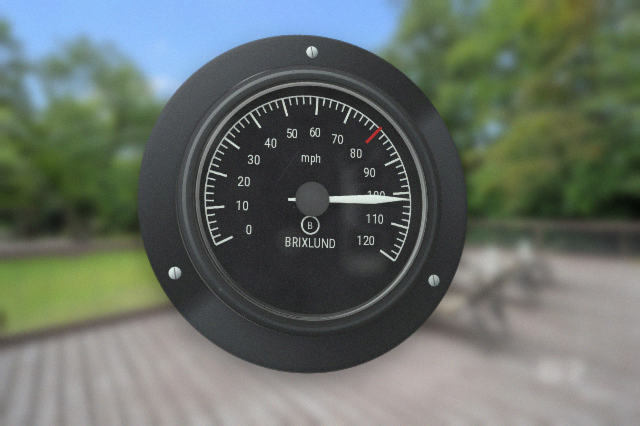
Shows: 102 mph
